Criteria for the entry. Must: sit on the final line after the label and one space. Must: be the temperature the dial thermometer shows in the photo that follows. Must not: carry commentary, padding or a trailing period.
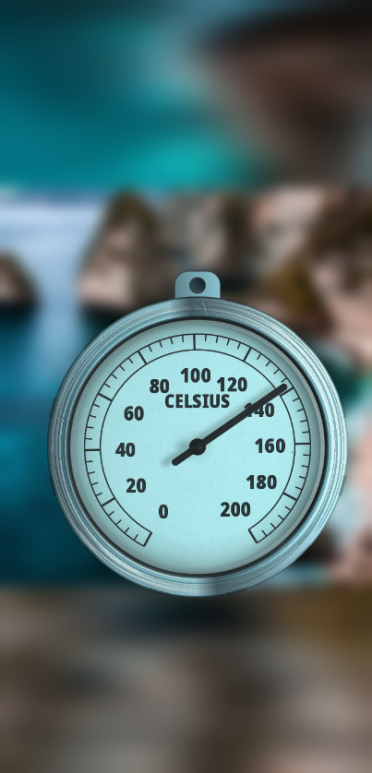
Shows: 138 °C
